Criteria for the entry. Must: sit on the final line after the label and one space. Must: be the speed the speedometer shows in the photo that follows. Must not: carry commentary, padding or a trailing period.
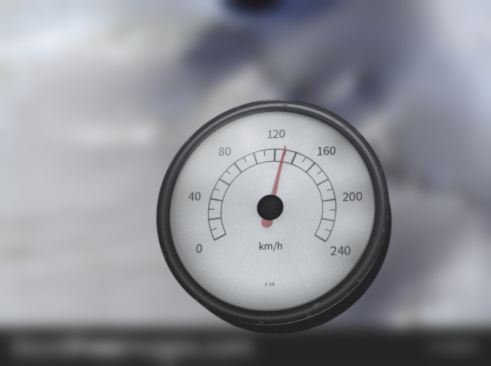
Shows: 130 km/h
